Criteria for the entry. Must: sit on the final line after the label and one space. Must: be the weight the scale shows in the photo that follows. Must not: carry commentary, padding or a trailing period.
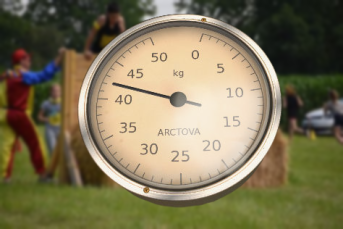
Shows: 42 kg
